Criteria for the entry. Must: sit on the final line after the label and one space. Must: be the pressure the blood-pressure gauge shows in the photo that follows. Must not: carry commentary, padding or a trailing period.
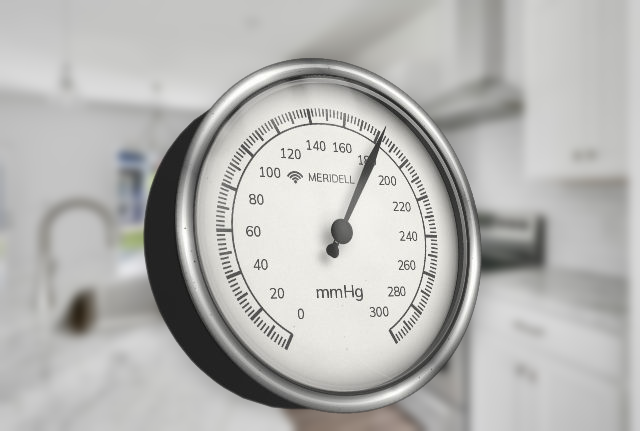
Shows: 180 mmHg
